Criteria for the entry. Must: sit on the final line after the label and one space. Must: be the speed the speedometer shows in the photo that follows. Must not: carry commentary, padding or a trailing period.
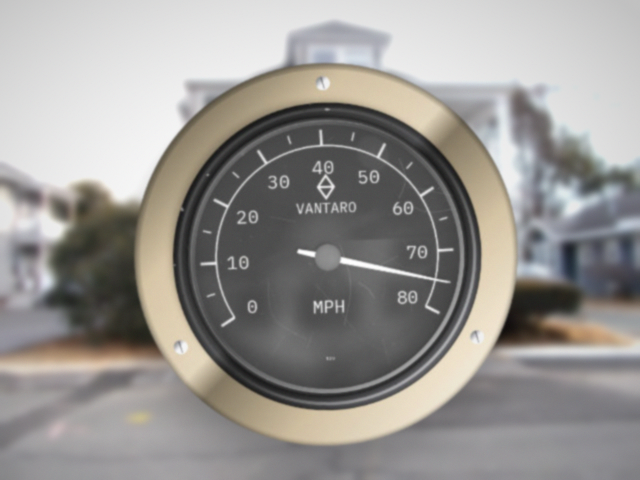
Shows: 75 mph
